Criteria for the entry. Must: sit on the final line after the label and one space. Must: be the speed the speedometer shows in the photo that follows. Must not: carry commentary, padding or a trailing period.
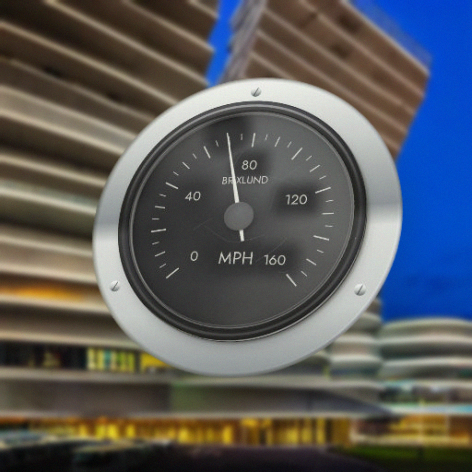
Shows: 70 mph
